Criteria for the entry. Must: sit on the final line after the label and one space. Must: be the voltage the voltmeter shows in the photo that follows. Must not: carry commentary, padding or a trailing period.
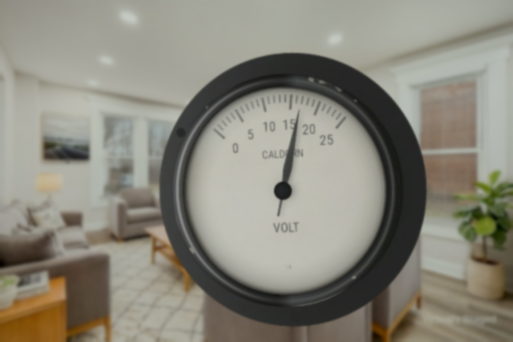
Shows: 17 V
